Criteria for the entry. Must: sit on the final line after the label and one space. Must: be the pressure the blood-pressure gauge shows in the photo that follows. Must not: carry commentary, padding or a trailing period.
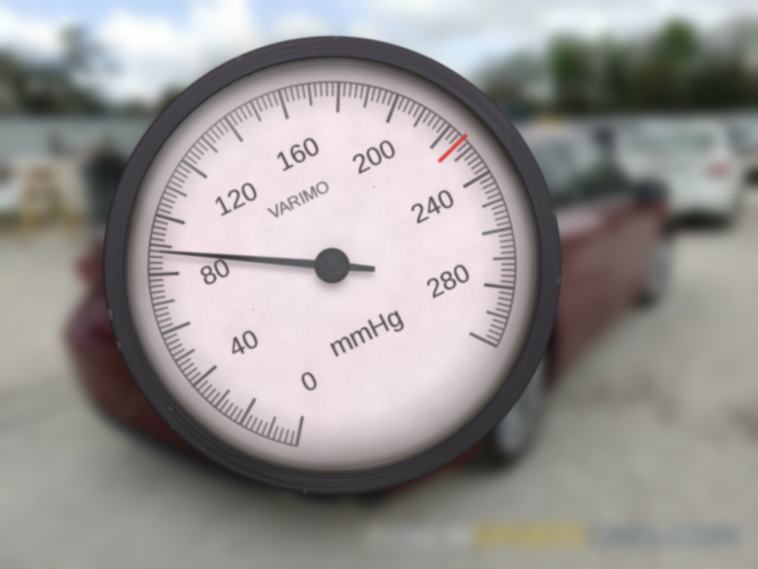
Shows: 88 mmHg
